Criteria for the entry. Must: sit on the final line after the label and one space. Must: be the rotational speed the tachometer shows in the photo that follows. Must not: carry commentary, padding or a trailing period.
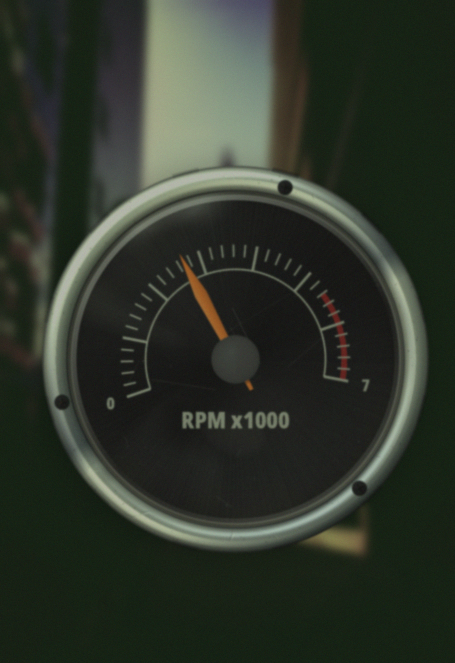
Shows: 2700 rpm
